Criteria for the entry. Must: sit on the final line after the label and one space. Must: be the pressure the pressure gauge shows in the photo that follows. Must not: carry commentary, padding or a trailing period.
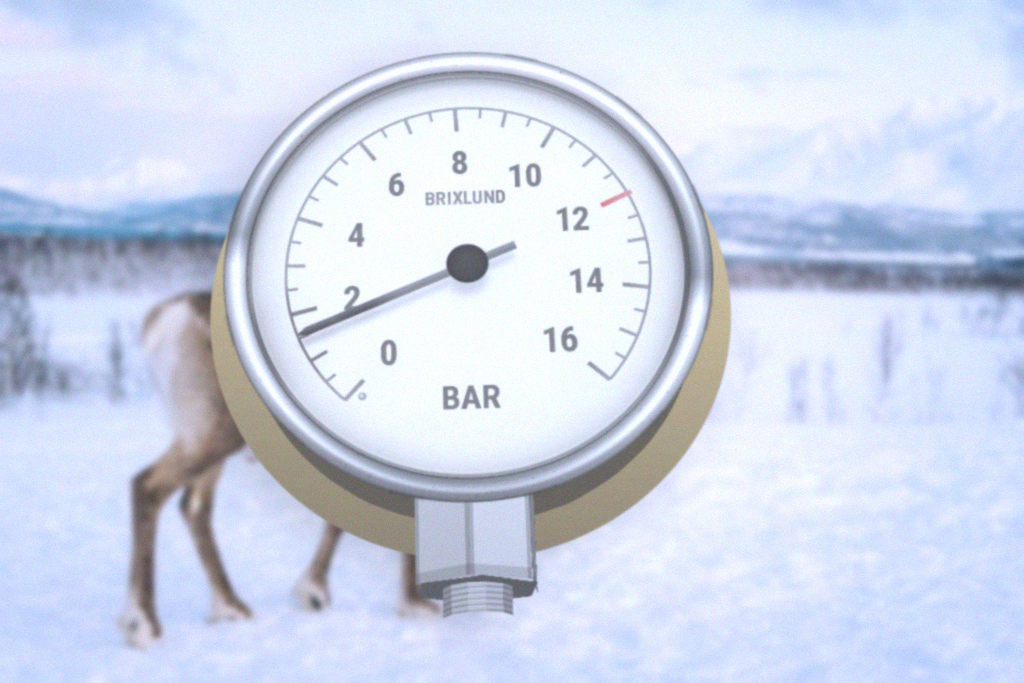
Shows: 1.5 bar
